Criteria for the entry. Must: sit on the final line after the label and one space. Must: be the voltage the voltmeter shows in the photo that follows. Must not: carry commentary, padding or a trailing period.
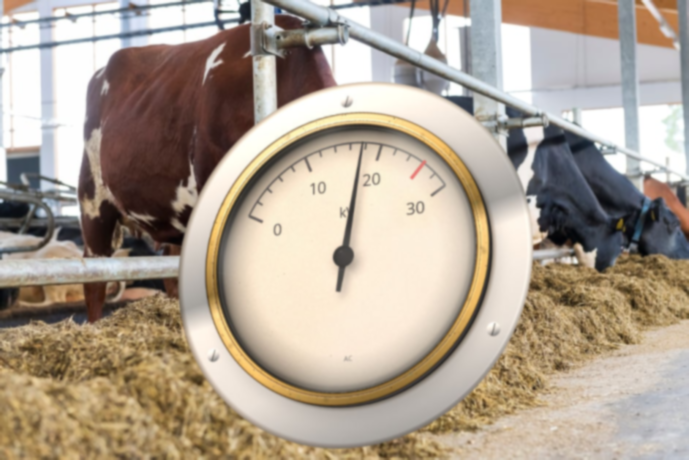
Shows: 18 kV
